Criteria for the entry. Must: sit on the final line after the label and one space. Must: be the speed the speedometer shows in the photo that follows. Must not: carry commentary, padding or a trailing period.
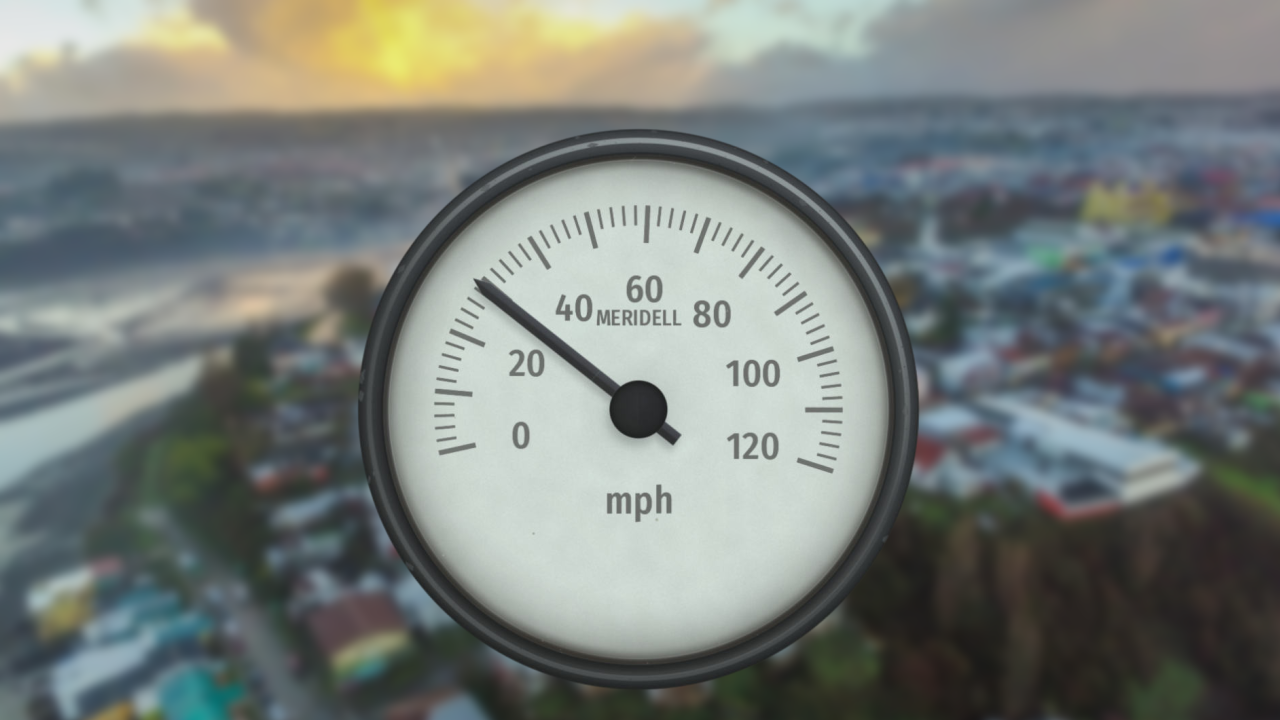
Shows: 29 mph
